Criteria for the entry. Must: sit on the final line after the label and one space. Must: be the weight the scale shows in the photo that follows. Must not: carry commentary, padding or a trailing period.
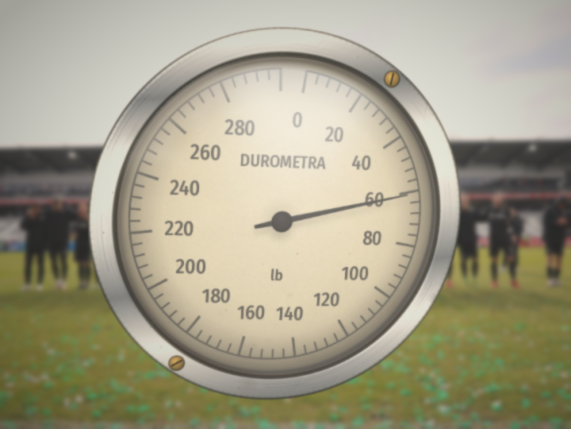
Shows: 60 lb
